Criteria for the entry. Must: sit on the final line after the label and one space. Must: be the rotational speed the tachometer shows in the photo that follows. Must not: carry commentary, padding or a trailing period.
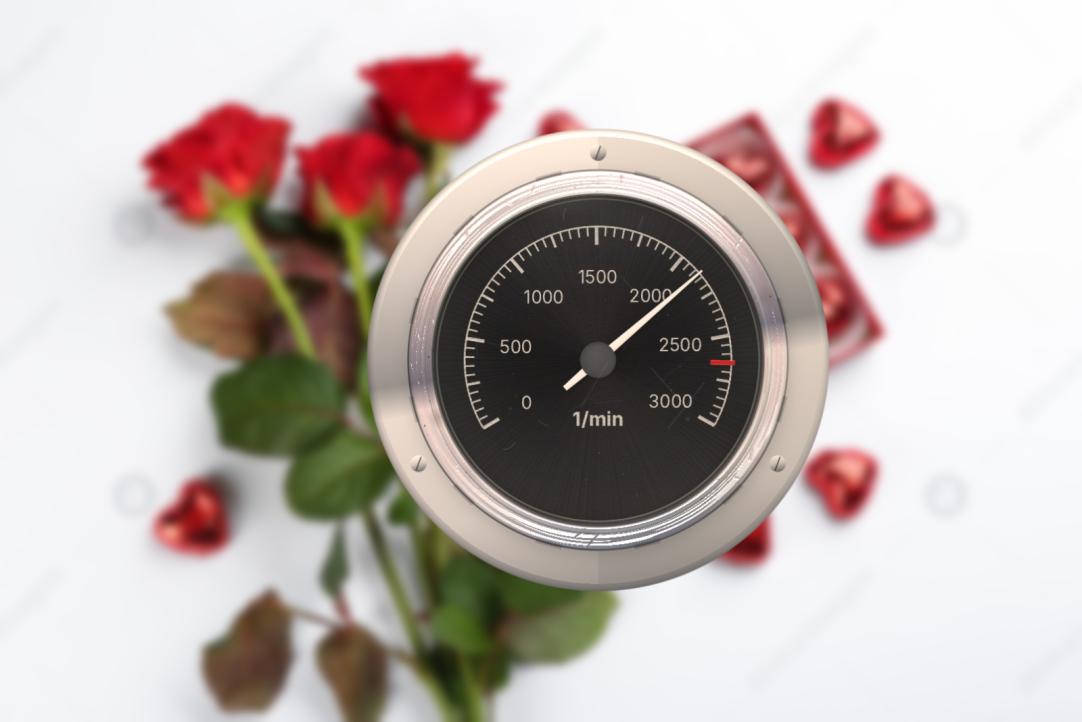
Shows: 2125 rpm
